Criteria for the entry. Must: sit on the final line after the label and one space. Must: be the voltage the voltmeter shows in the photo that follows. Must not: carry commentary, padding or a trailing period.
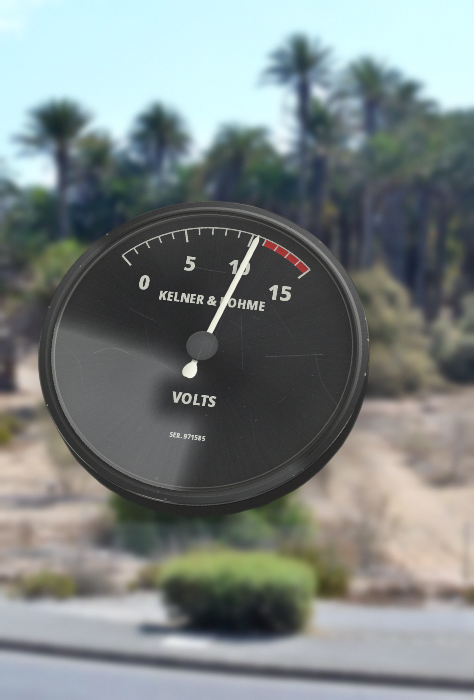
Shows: 10.5 V
